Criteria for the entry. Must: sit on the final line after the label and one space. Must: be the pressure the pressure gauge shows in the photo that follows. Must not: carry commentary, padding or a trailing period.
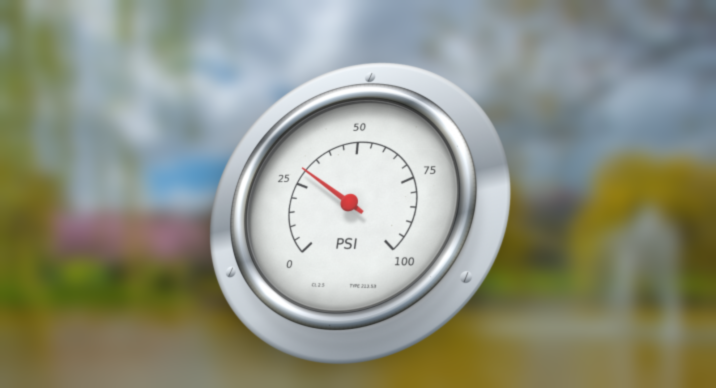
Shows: 30 psi
